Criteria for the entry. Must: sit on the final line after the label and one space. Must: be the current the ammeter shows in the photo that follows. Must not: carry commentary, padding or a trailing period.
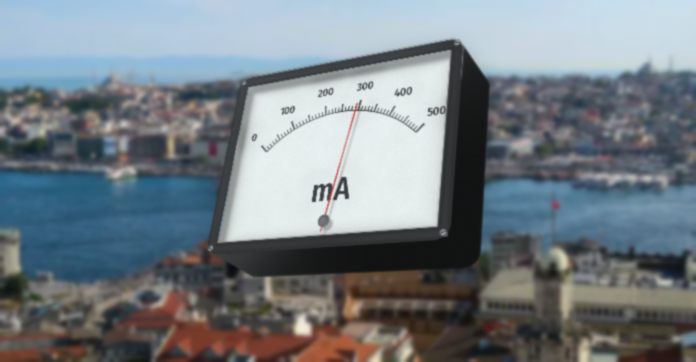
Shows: 300 mA
